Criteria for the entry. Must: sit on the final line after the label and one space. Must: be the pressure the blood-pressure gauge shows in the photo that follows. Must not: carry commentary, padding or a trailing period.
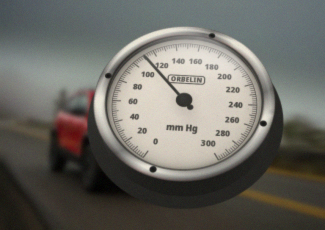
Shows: 110 mmHg
